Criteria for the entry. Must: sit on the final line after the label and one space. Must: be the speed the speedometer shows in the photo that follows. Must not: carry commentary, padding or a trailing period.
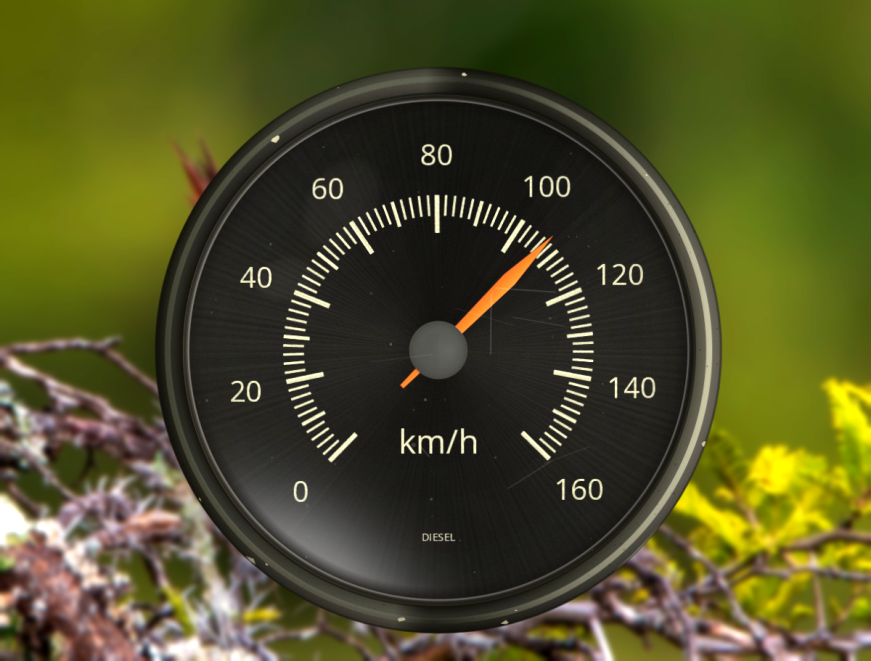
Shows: 107 km/h
